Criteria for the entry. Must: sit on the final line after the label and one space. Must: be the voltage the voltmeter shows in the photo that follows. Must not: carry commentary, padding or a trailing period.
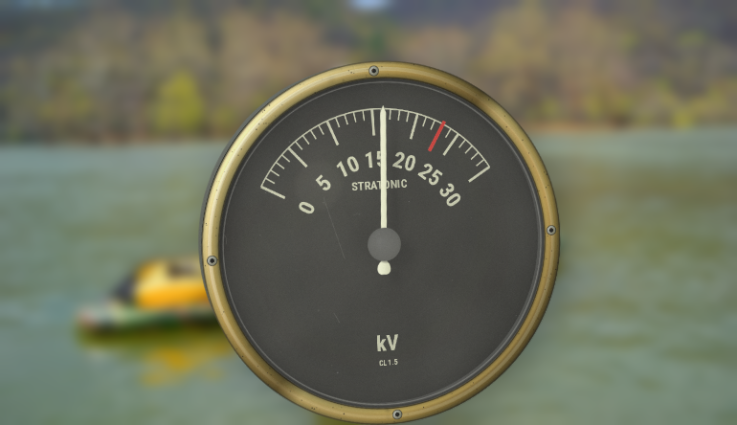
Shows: 16 kV
